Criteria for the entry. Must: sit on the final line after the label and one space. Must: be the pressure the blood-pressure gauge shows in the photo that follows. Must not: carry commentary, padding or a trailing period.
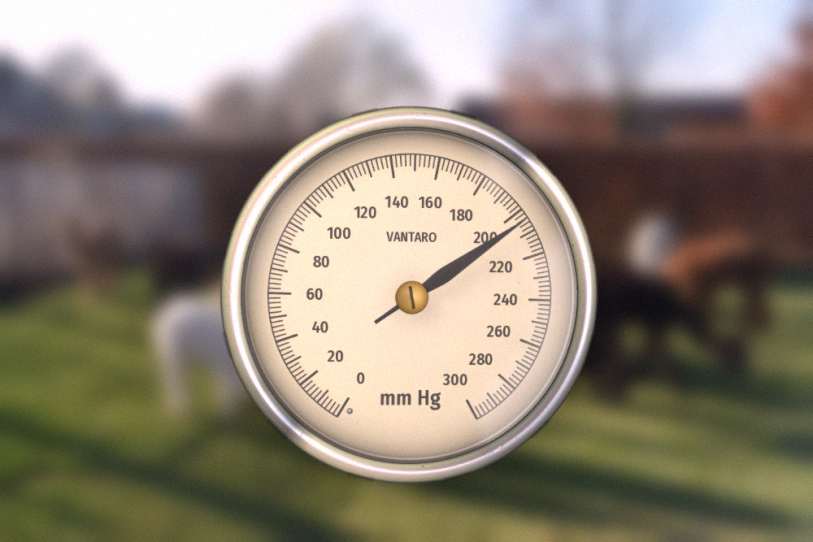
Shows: 204 mmHg
